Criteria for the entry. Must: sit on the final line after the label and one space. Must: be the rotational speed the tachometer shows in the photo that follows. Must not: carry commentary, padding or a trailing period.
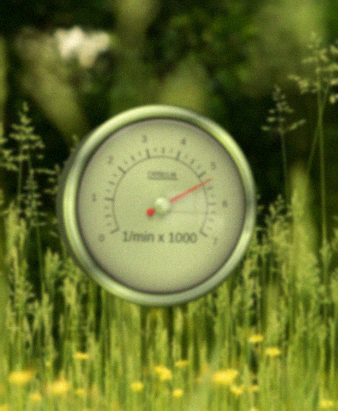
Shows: 5250 rpm
